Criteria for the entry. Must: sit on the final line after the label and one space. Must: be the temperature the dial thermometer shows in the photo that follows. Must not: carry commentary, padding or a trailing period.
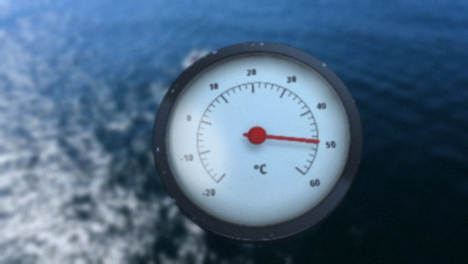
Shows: 50 °C
